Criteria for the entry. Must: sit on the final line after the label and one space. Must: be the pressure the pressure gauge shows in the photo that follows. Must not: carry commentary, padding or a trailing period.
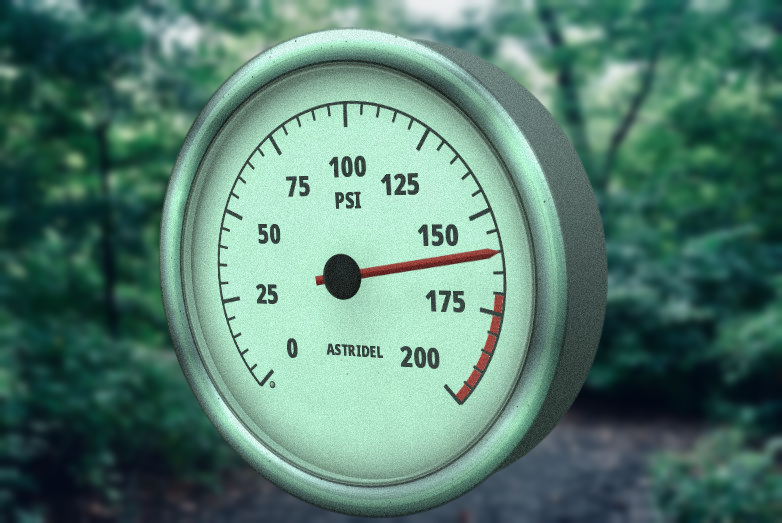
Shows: 160 psi
